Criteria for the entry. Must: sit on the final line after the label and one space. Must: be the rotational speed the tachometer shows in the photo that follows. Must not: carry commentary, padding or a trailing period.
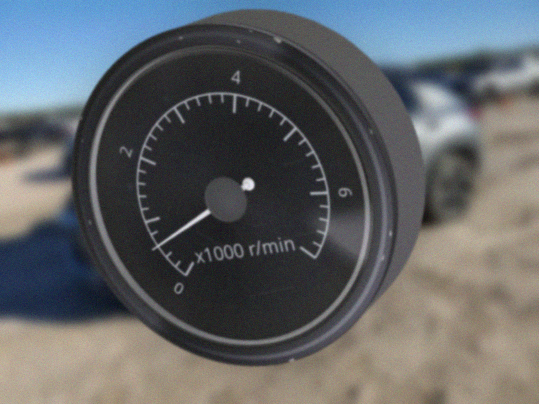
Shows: 600 rpm
